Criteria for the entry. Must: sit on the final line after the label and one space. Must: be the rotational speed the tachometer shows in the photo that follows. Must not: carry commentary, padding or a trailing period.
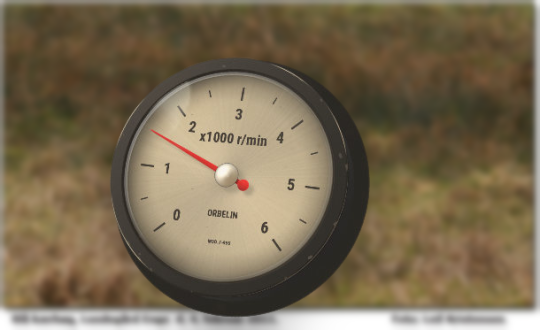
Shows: 1500 rpm
